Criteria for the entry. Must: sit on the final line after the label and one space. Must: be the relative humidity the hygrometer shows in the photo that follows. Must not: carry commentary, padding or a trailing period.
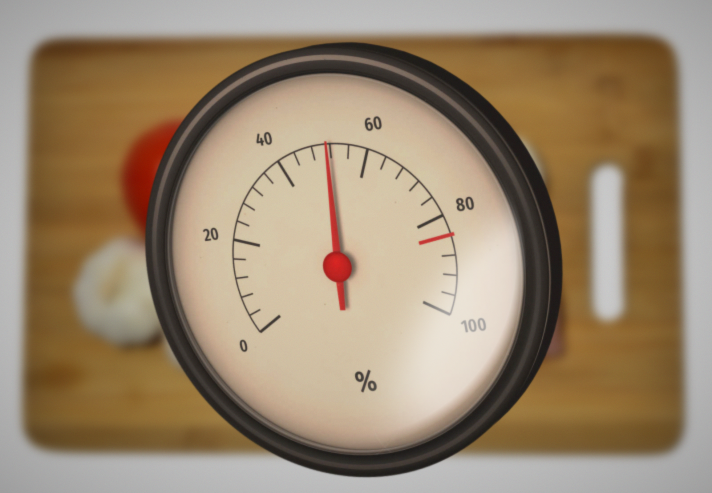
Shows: 52 %
